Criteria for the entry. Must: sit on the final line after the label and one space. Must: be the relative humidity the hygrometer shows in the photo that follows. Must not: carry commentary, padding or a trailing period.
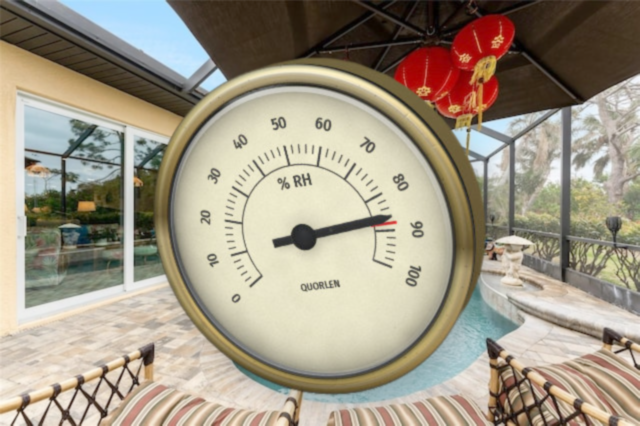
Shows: 86 %
